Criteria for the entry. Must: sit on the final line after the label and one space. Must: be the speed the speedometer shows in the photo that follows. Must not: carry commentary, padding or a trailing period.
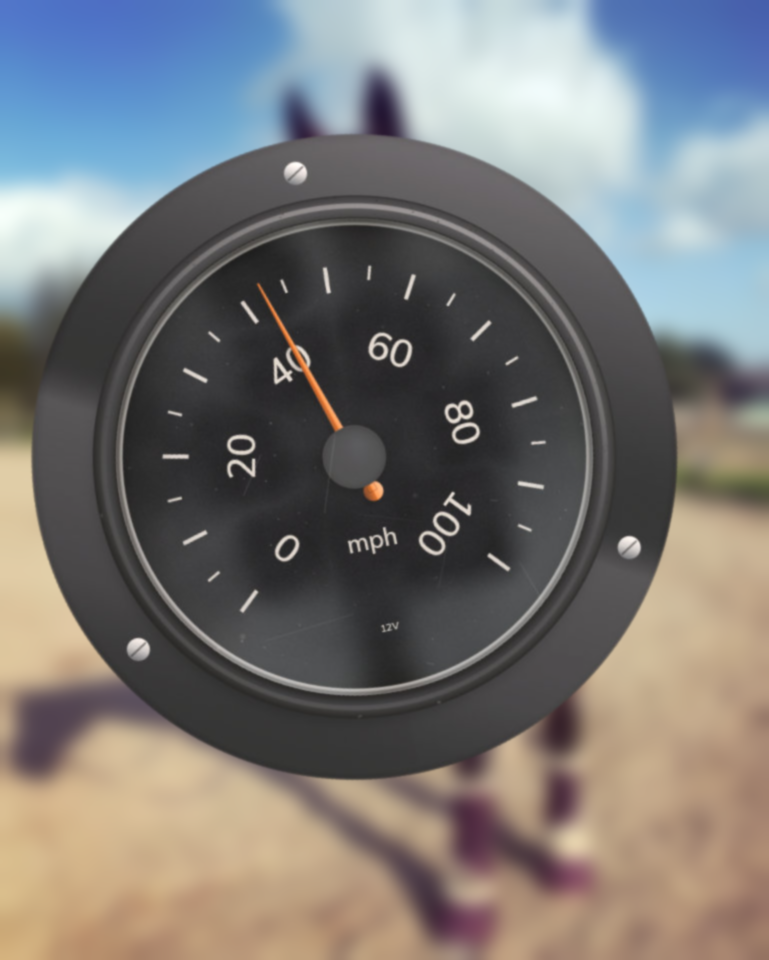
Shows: 42.5 mph
